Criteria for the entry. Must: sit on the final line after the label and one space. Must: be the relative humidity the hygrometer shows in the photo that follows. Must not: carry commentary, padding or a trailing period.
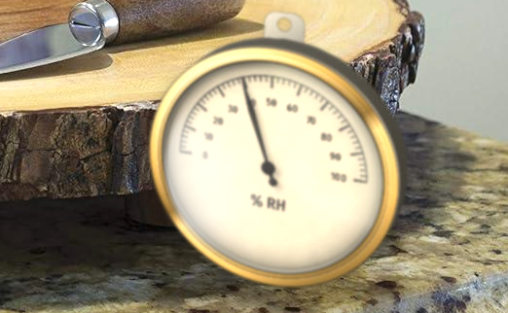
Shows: 40 %
